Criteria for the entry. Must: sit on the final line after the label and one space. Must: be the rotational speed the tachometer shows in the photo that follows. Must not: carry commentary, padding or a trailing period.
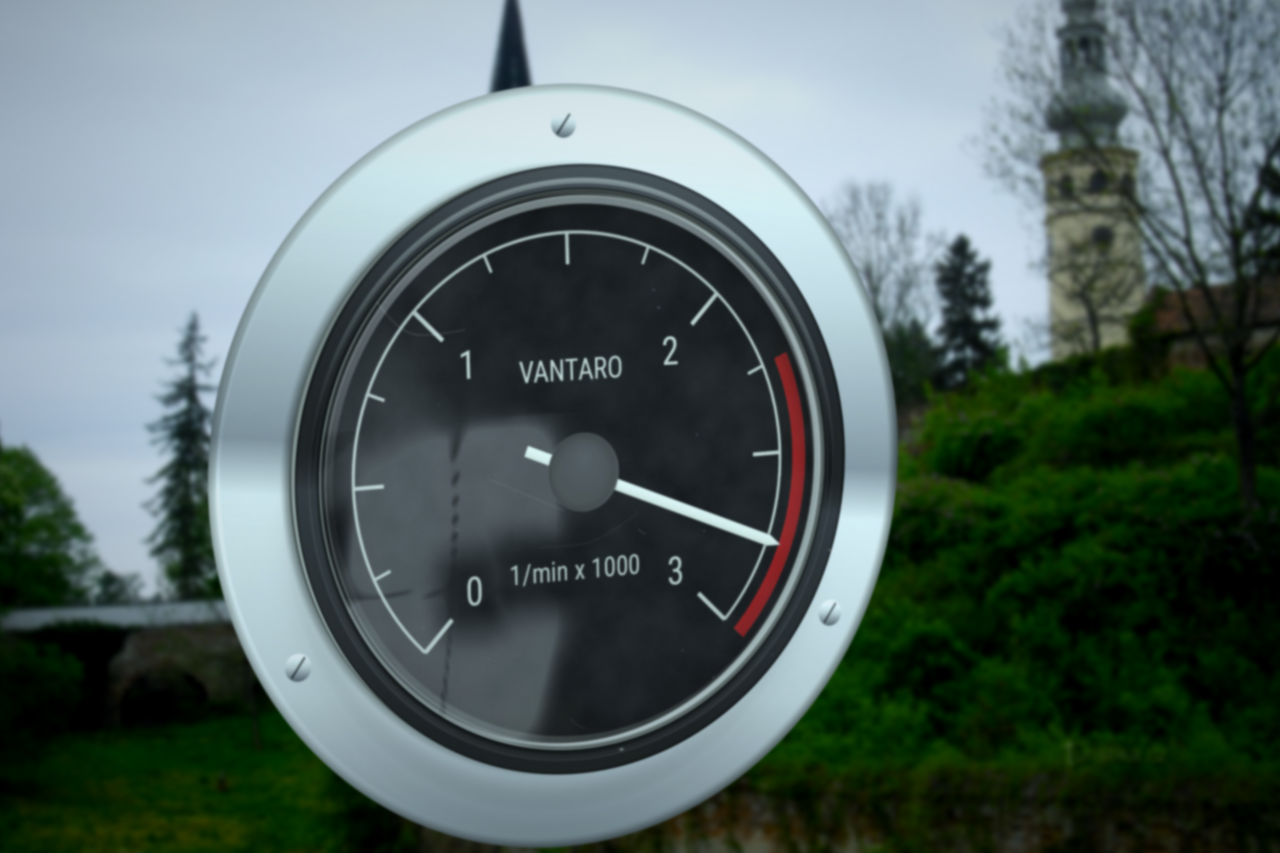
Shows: 2750 rpm
